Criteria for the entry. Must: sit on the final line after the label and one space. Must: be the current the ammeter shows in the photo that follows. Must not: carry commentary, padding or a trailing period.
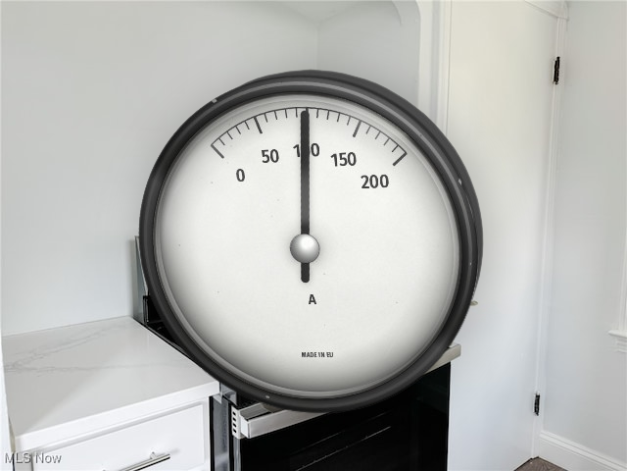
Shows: 100 A
